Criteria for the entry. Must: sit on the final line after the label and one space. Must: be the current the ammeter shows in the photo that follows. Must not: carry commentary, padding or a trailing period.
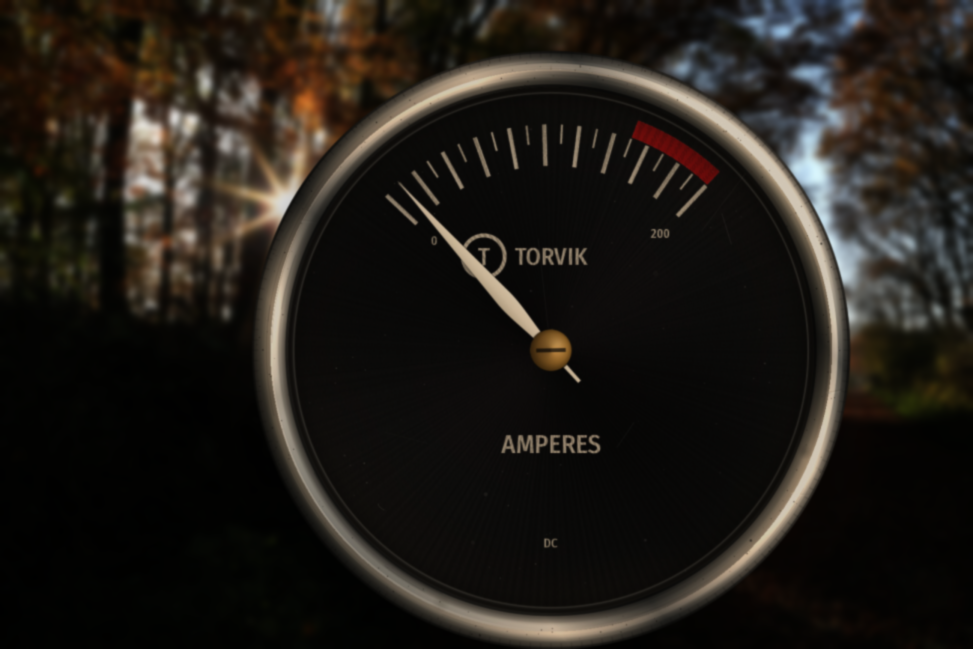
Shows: 10 A
